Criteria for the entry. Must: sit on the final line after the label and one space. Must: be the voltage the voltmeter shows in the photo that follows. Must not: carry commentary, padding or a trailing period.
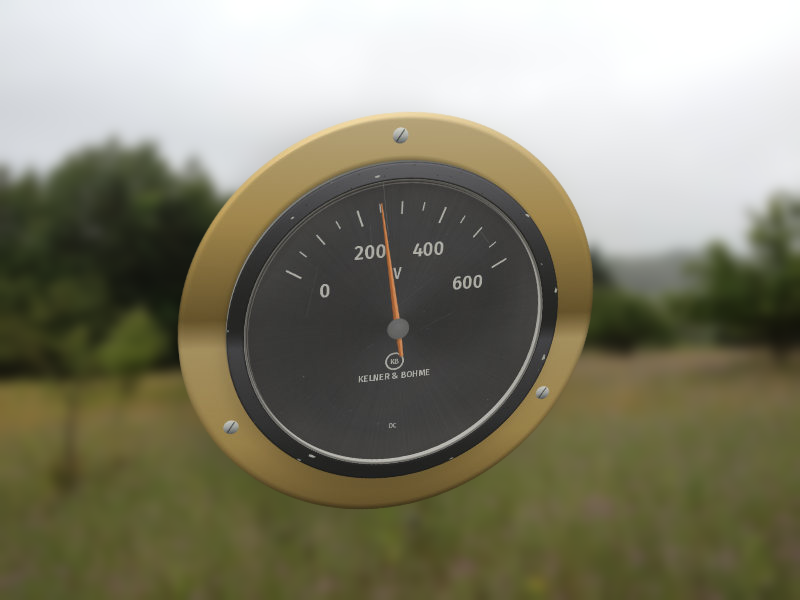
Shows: 250 V
